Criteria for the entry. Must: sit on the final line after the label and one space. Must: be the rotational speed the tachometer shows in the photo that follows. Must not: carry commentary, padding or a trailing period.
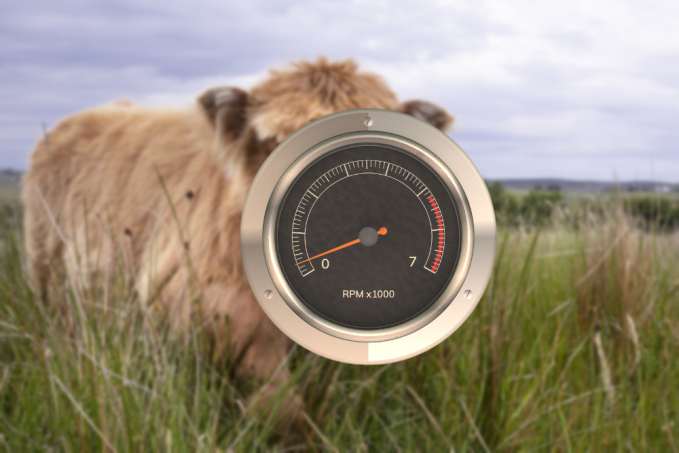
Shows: 300 rpm
